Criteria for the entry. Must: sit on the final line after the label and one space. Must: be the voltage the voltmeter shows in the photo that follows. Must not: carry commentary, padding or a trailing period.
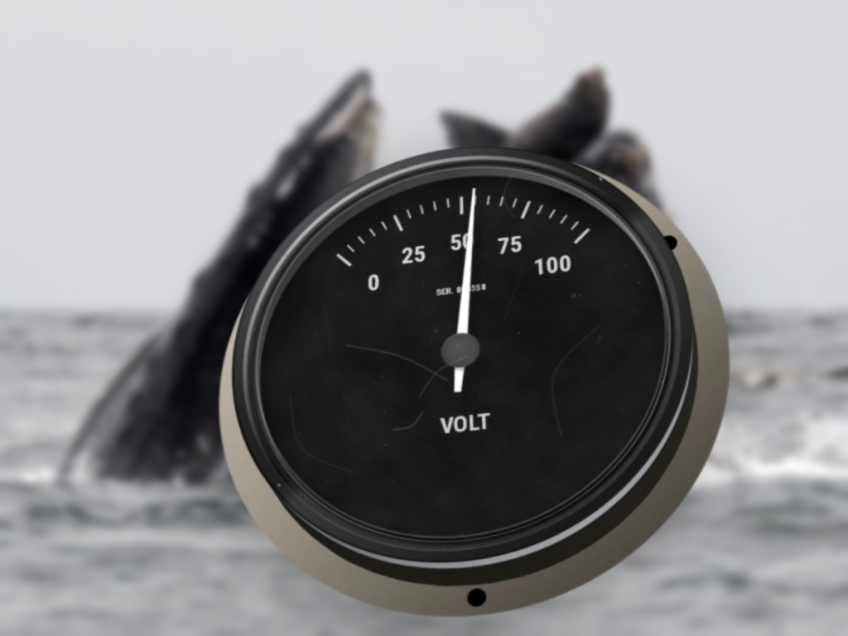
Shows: 55 V
